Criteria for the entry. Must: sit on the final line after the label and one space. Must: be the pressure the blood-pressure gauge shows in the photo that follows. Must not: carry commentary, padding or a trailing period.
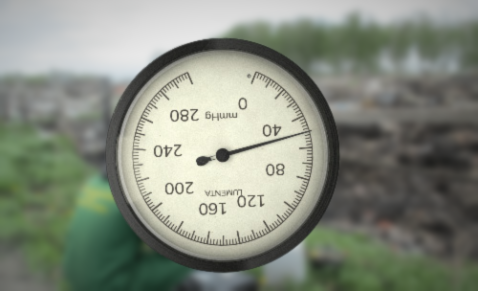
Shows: 50 mmHg
